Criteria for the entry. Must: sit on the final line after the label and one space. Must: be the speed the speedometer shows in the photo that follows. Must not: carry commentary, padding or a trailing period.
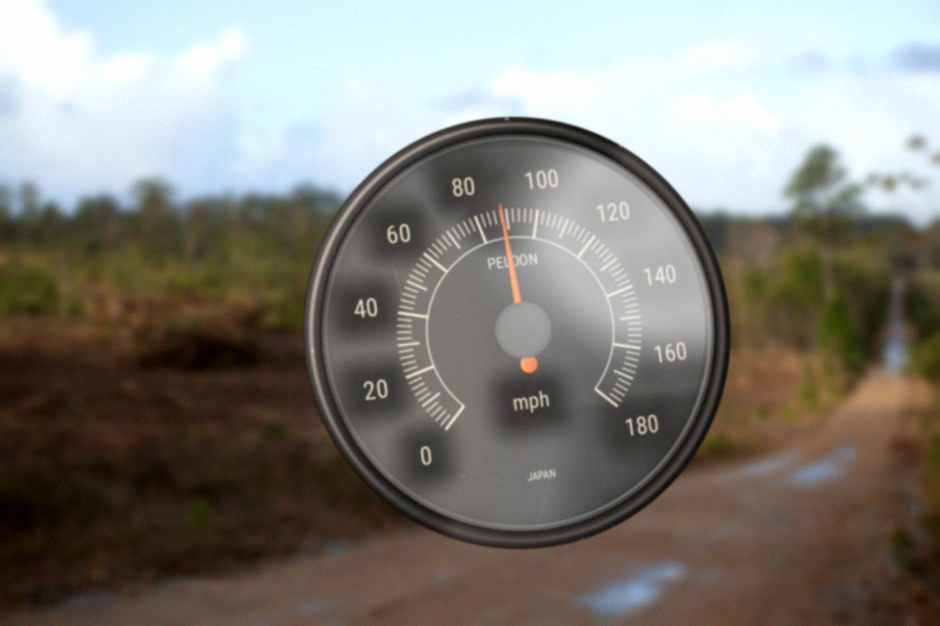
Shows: 88 mph
